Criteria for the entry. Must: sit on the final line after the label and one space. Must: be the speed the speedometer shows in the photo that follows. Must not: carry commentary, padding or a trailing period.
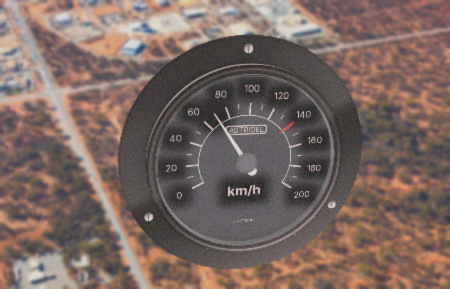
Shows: 70 km/h
